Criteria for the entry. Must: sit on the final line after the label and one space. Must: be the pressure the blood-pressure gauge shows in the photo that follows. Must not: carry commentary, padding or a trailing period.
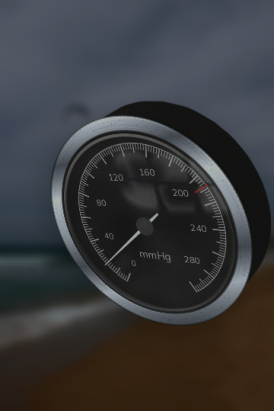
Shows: 20 mmHg
